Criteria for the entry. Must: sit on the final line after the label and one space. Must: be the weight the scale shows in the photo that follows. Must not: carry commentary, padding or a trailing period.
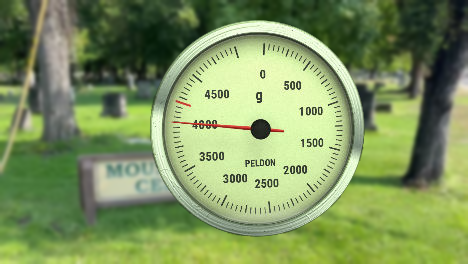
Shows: 4000 g
